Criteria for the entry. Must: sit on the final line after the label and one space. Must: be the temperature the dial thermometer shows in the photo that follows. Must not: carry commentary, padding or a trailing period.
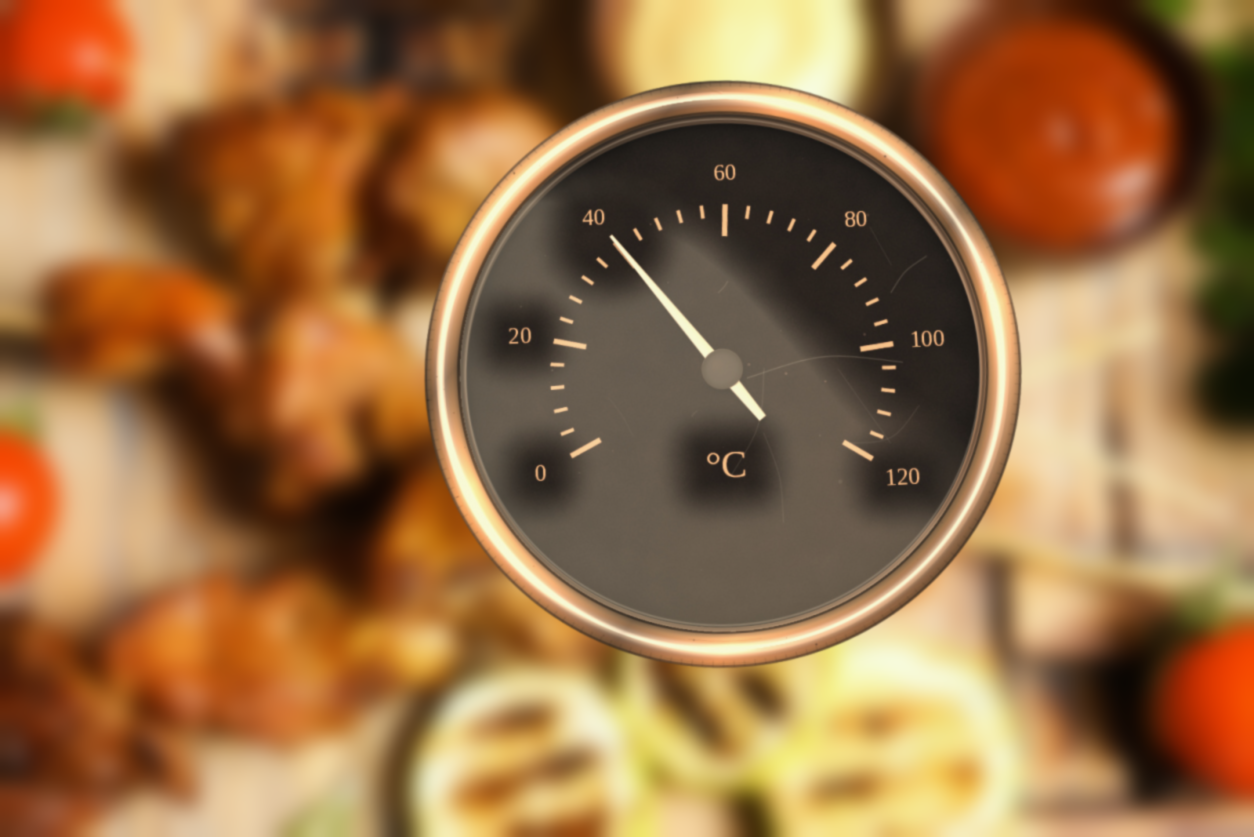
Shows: 40 °C
